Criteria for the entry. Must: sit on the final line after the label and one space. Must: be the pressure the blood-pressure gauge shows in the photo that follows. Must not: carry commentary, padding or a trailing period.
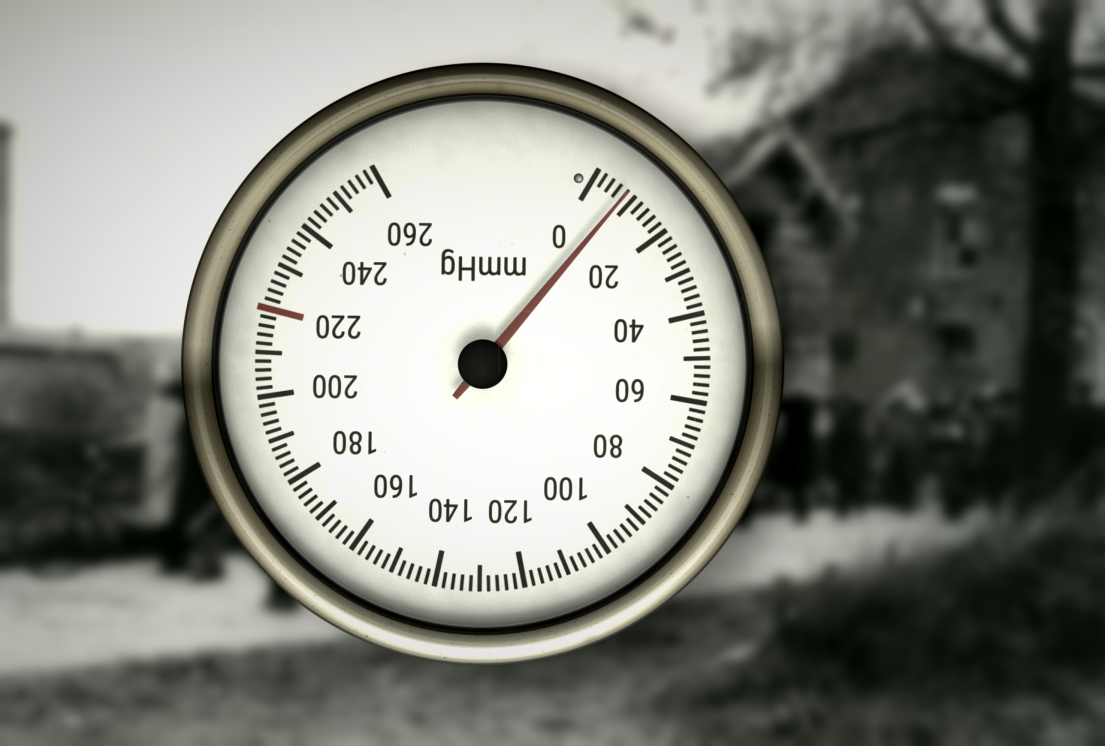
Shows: 8 mmHg
